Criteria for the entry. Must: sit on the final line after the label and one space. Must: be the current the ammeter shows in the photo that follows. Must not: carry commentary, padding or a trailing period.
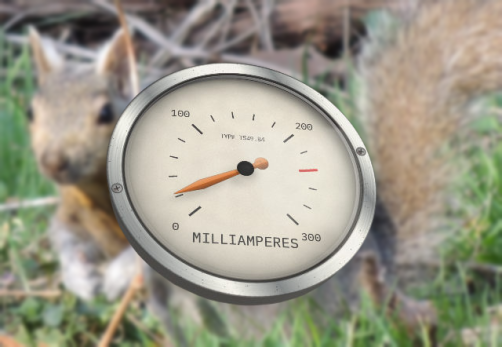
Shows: 20 mA
